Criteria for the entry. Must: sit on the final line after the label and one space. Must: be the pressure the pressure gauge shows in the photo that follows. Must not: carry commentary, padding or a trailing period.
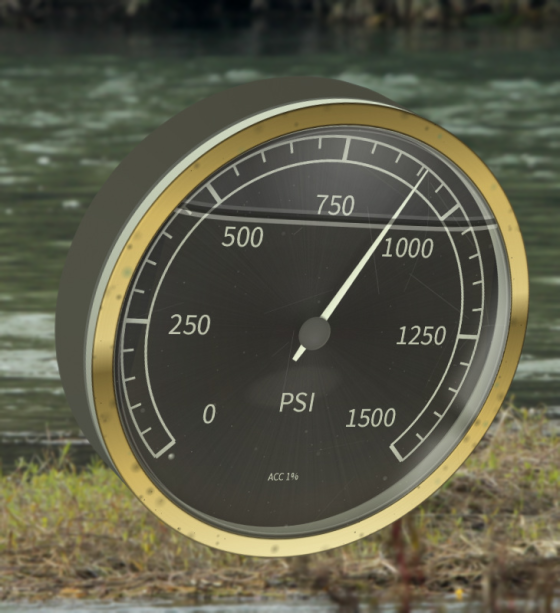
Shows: 900 psi
